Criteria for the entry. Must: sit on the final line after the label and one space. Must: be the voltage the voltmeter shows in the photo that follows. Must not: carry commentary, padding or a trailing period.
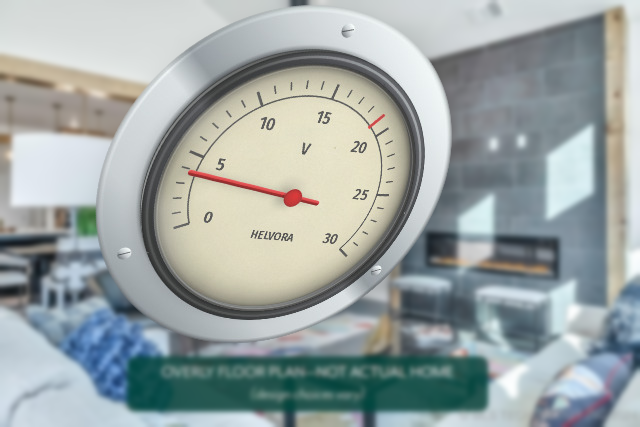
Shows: 4 V
